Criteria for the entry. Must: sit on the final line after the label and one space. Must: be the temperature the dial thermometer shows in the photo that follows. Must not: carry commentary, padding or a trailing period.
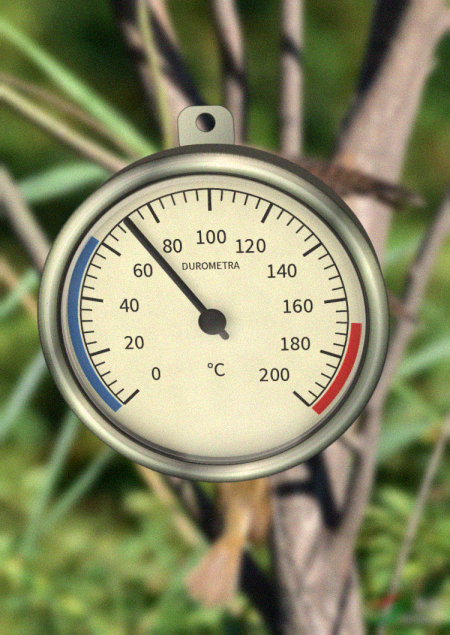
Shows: 72 °C
